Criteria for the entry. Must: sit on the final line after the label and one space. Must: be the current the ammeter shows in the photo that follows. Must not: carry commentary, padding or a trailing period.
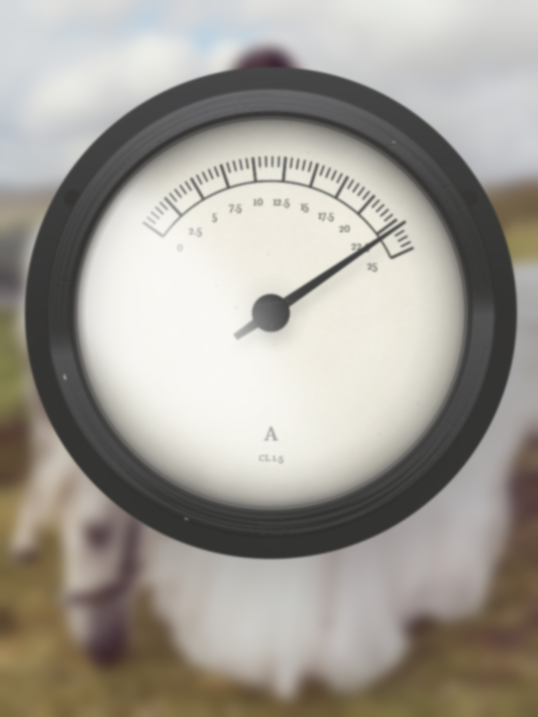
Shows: 23 A
